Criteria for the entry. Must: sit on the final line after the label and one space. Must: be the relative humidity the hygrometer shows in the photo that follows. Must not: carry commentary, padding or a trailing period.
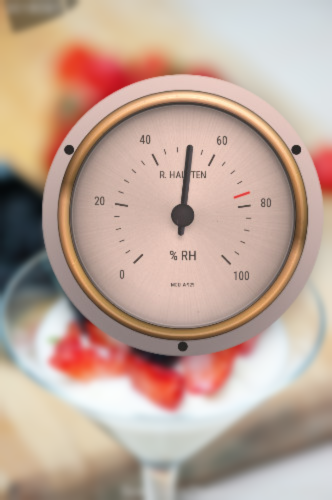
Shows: 52 %
